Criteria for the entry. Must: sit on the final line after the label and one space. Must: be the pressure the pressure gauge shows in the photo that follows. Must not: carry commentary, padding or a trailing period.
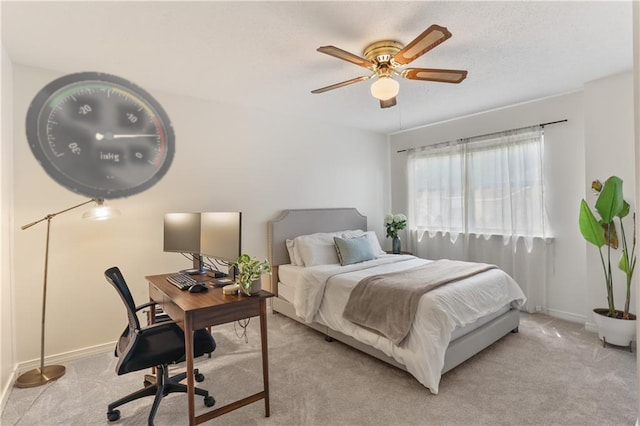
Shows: -5 inHg
